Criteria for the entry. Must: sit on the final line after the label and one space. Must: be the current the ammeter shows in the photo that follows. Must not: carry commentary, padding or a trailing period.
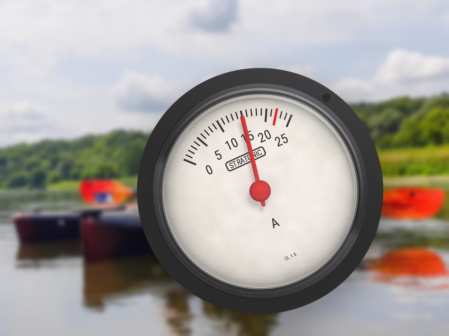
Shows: 15 A
